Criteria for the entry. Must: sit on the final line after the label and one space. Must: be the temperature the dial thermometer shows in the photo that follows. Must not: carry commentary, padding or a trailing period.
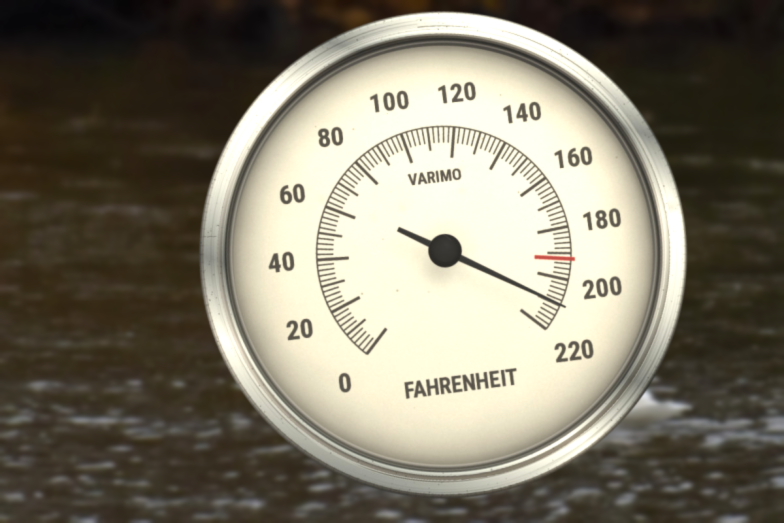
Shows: 210 °F
